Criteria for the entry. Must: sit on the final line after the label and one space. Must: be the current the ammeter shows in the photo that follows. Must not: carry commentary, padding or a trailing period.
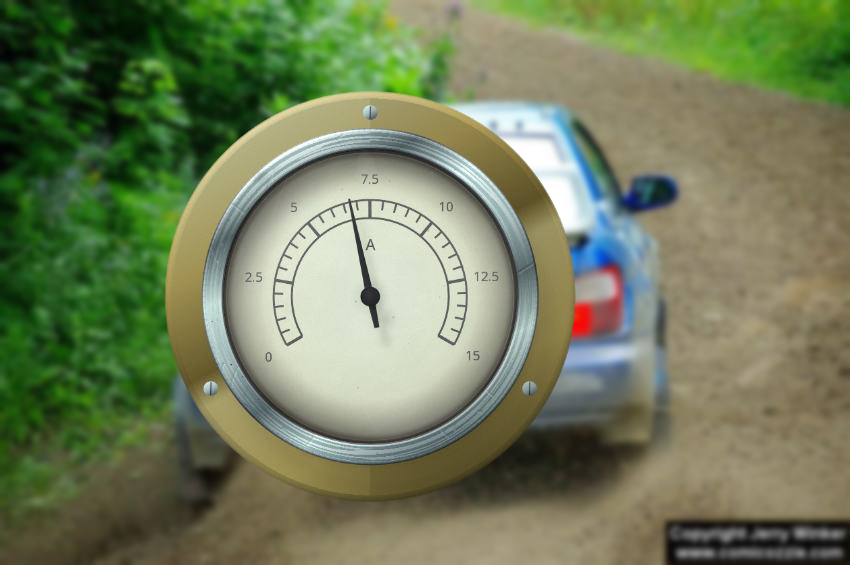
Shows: 6.75 A
